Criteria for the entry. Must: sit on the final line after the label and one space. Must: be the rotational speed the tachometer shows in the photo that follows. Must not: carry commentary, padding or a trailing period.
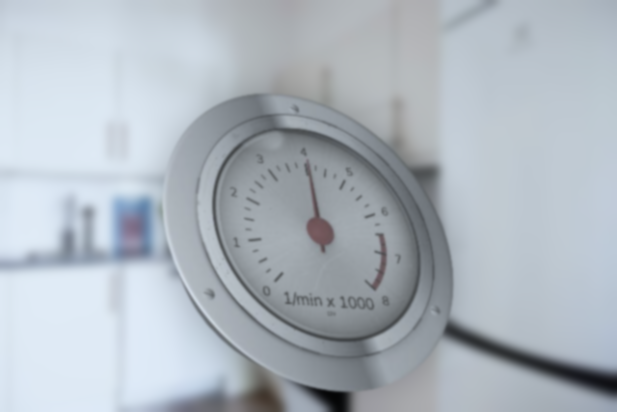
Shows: 4000 rpm
